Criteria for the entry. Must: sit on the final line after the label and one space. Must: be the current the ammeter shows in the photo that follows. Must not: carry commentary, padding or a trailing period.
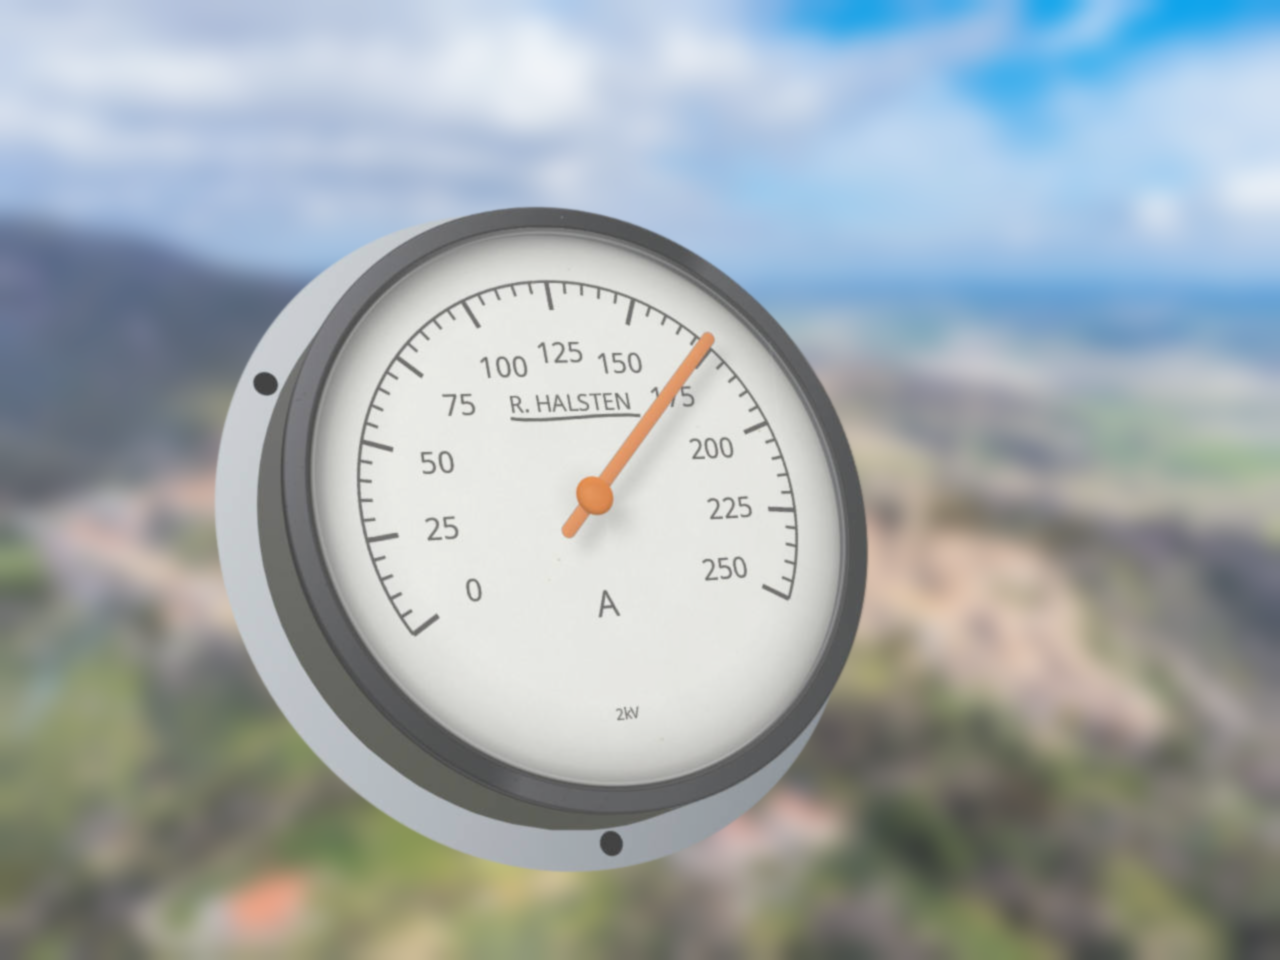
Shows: 172.5 A
